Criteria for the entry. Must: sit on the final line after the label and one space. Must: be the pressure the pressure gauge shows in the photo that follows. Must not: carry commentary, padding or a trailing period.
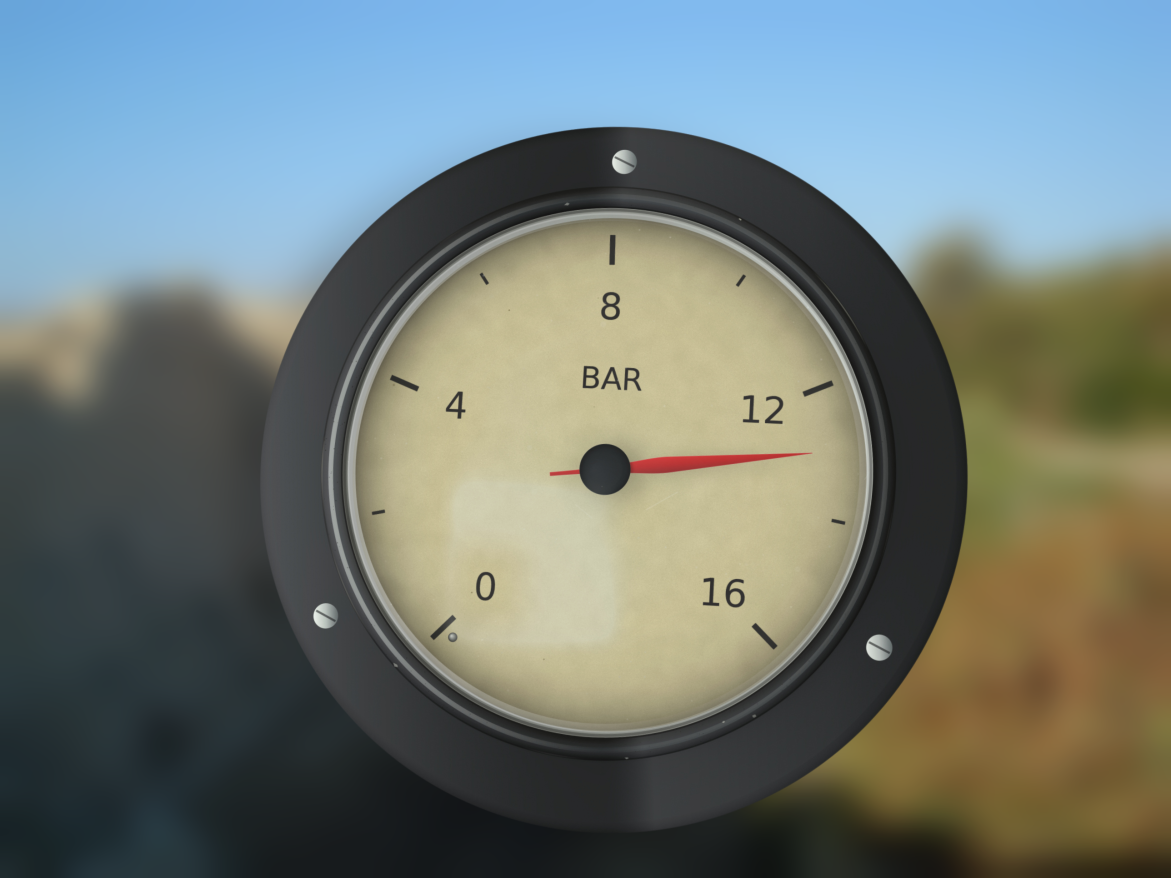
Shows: 13 bar
